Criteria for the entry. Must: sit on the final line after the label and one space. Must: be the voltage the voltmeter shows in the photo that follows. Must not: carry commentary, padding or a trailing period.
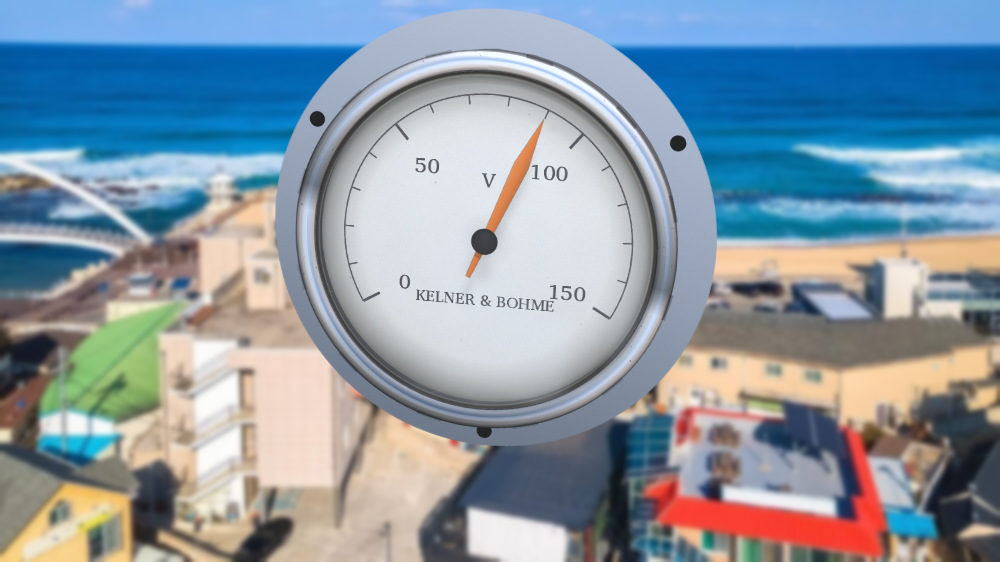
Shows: 90 V
